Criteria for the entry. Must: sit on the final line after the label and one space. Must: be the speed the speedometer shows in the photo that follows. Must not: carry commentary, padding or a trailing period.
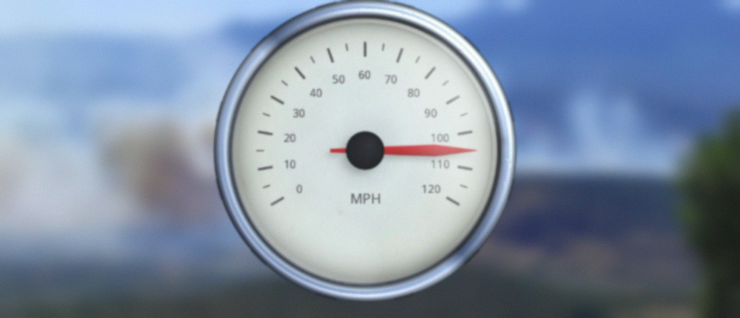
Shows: 105 mph
